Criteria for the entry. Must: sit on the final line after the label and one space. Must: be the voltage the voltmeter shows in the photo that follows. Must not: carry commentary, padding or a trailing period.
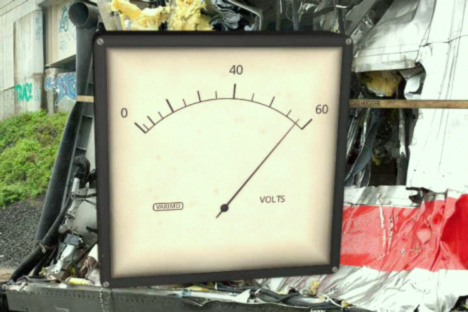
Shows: 57.5 V
